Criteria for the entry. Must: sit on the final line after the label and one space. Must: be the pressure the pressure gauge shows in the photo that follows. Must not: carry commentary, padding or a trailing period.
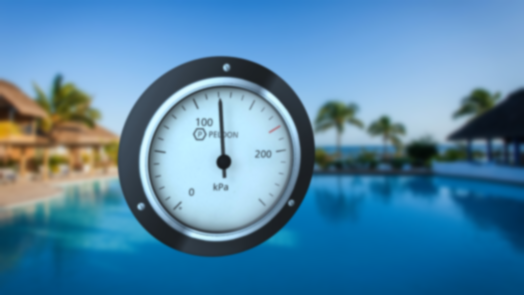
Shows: 120 kPa
